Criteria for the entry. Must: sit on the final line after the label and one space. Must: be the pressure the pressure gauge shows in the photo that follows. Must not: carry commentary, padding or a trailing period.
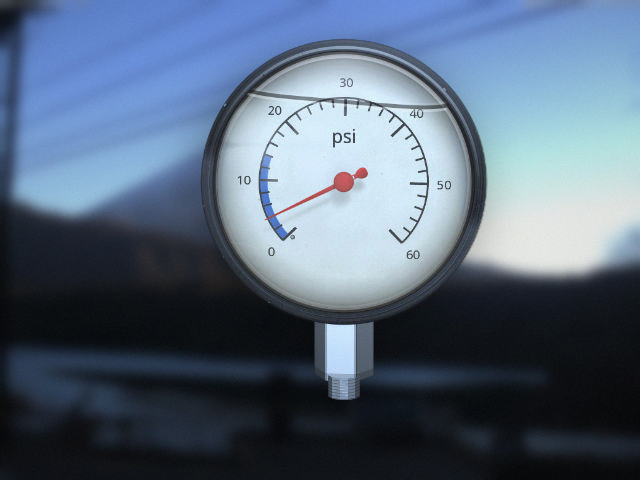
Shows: 4 psi
